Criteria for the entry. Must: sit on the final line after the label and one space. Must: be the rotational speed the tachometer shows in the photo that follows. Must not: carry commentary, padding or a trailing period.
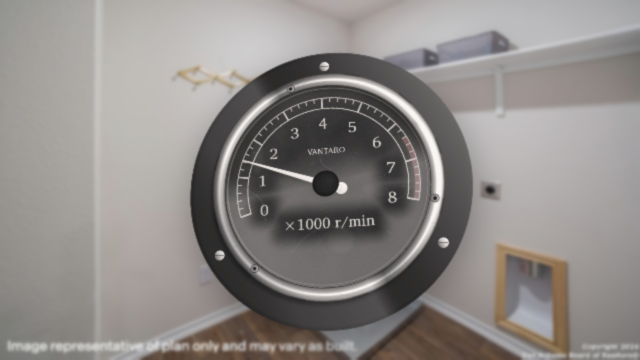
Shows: 1400 rpm
